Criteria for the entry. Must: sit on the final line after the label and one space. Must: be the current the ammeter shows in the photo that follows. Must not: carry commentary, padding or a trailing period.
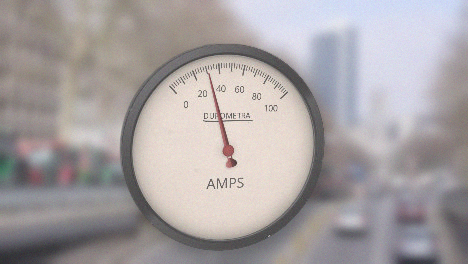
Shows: 30 A
